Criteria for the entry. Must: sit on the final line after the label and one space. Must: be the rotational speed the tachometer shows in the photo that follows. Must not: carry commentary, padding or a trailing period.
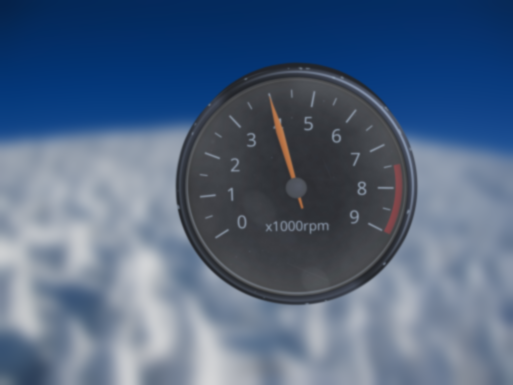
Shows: 4000 rpm
